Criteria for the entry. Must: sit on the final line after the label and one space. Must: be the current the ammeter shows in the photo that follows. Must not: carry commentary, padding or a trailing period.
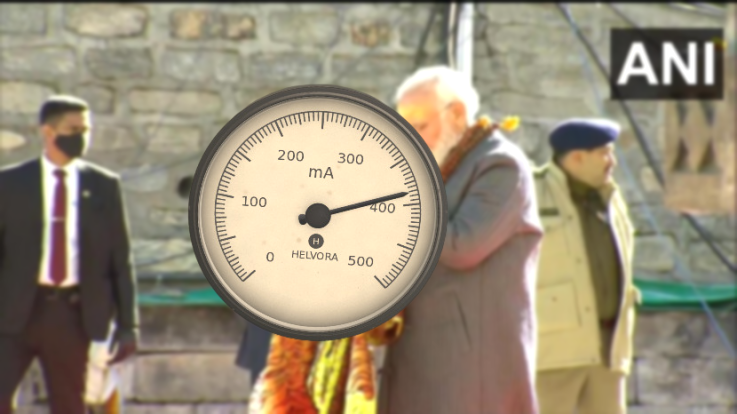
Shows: 385 mA
